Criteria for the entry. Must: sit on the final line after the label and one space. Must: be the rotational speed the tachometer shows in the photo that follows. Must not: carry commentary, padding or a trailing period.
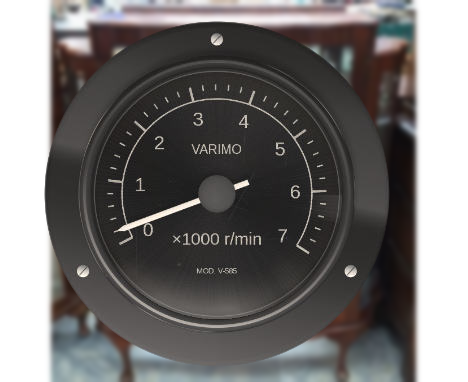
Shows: 200 rpm
